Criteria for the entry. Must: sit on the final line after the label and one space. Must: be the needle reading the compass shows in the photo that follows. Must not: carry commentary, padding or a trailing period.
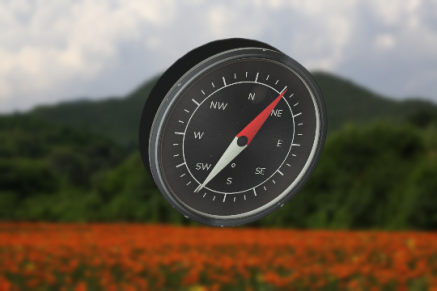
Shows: 30 °
